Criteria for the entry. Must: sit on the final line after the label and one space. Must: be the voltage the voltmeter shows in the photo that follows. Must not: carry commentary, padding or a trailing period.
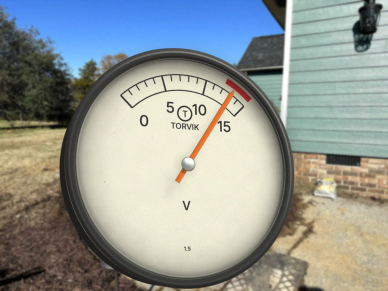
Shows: 13 V
